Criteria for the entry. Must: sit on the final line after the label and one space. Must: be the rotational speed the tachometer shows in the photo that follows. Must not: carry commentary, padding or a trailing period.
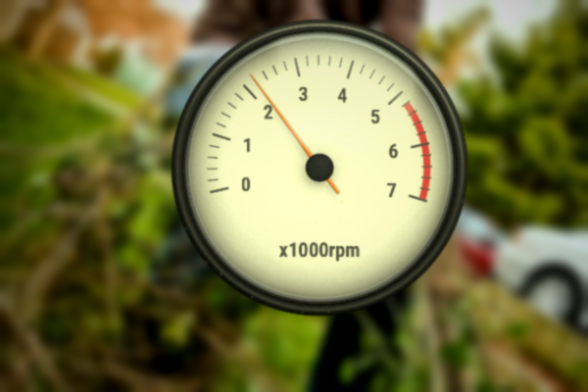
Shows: 2200 rpm
